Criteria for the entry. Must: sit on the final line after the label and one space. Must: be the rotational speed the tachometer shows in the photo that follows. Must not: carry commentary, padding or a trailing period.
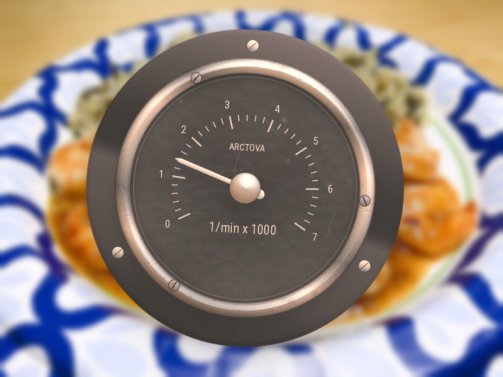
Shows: 1400 rpm
